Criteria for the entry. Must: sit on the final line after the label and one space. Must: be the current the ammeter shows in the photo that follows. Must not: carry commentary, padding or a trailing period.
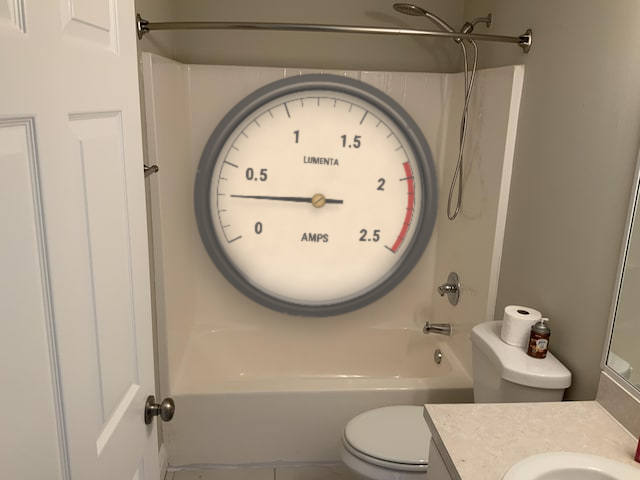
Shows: 0.3 A
